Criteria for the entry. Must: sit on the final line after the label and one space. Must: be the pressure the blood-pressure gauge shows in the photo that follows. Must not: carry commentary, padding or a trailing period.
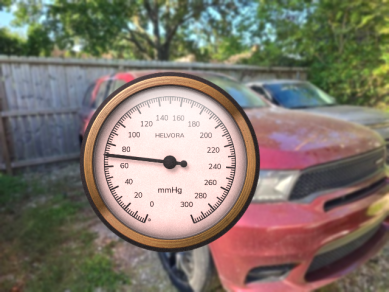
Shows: 70 mmHg
